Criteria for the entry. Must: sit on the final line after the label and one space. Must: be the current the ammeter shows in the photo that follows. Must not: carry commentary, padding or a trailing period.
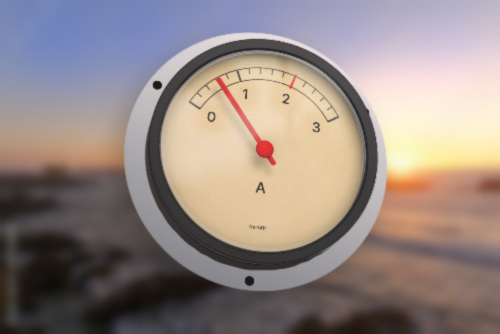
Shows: 0.6 A
